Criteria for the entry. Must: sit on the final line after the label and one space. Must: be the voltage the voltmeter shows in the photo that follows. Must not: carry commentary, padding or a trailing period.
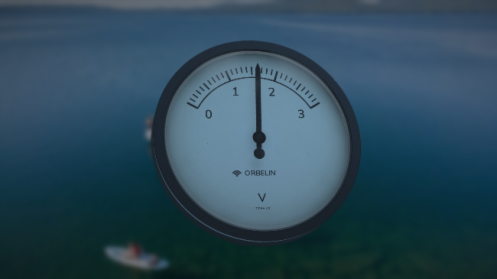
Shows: 1.6 V
